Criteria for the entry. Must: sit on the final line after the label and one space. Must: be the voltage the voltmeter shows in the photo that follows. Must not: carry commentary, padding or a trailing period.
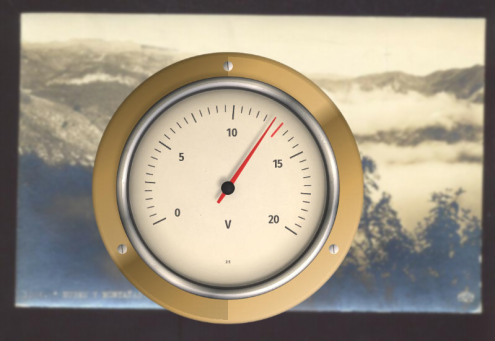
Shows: 12.5 V
